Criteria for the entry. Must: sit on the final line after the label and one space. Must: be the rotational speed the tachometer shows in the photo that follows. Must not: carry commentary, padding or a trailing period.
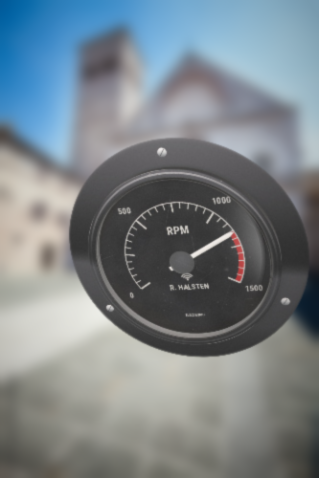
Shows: 1150 rpm
